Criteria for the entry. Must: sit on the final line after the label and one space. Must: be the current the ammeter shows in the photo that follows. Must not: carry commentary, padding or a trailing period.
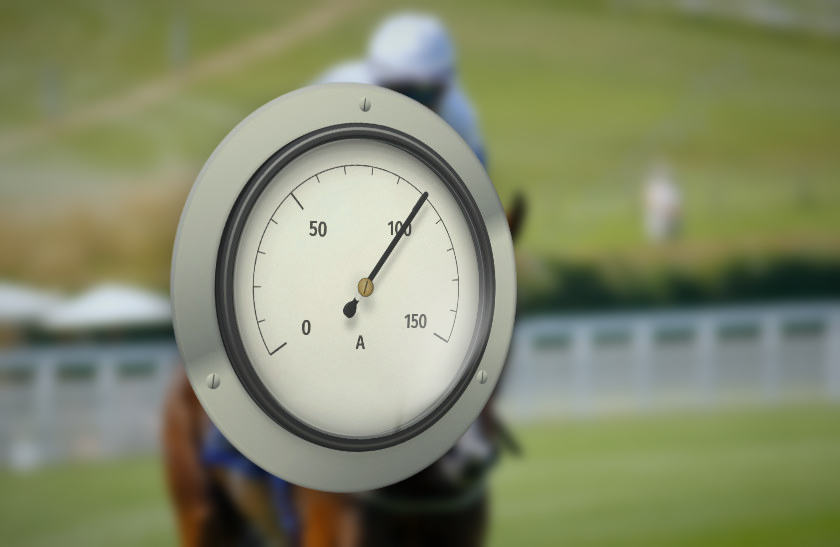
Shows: 100 A
